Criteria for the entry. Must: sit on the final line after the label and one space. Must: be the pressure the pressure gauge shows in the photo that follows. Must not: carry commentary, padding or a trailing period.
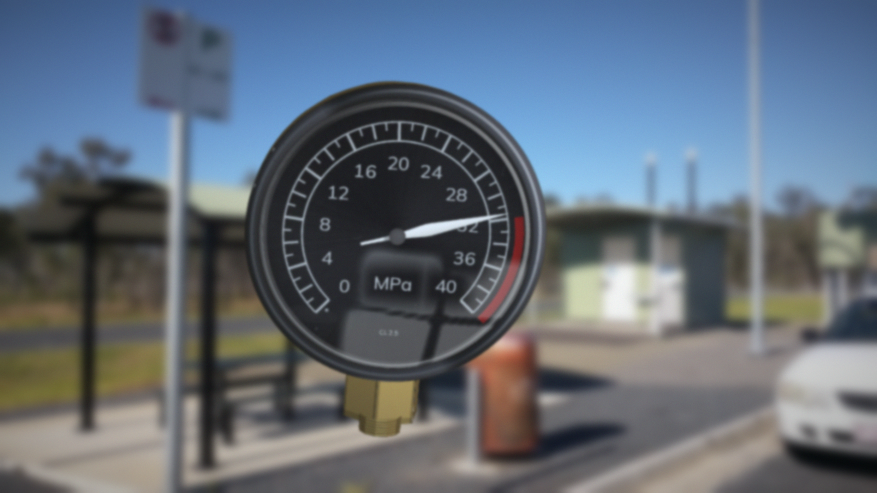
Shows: 31.5 MPa
